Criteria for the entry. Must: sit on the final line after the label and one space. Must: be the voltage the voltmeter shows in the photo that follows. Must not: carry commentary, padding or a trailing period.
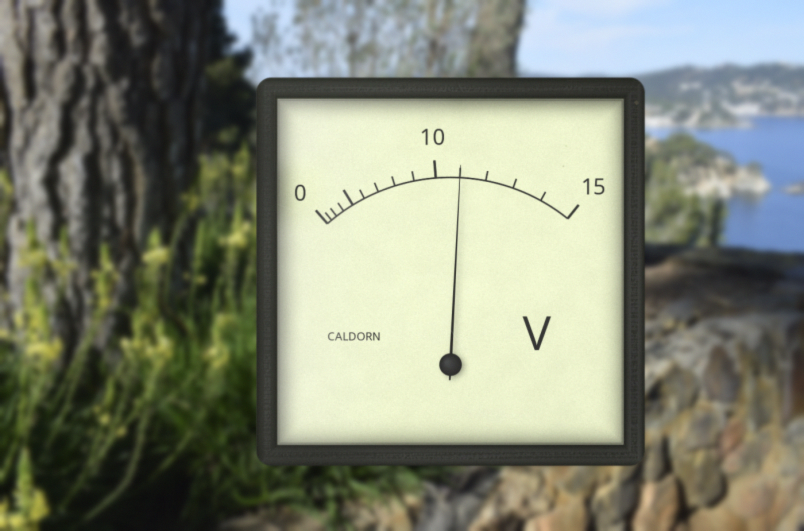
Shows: 11 V
